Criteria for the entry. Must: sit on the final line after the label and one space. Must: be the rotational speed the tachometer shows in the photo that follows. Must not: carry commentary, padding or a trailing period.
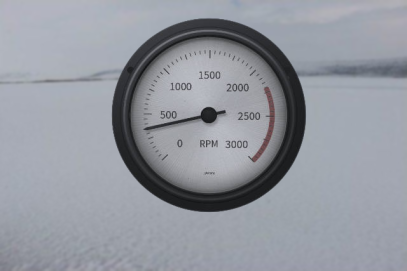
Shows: 350 rpm
